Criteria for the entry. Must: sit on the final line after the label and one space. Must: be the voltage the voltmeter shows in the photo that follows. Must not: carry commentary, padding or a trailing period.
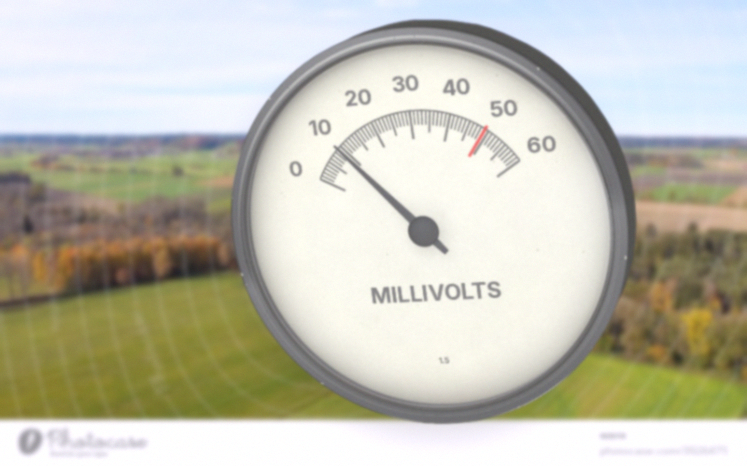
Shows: 10 mV
